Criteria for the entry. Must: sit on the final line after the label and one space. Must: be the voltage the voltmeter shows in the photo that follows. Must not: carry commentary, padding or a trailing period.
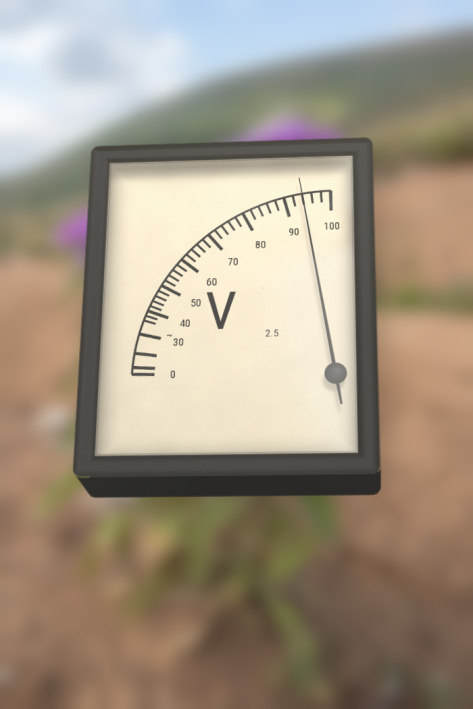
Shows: 94 V
